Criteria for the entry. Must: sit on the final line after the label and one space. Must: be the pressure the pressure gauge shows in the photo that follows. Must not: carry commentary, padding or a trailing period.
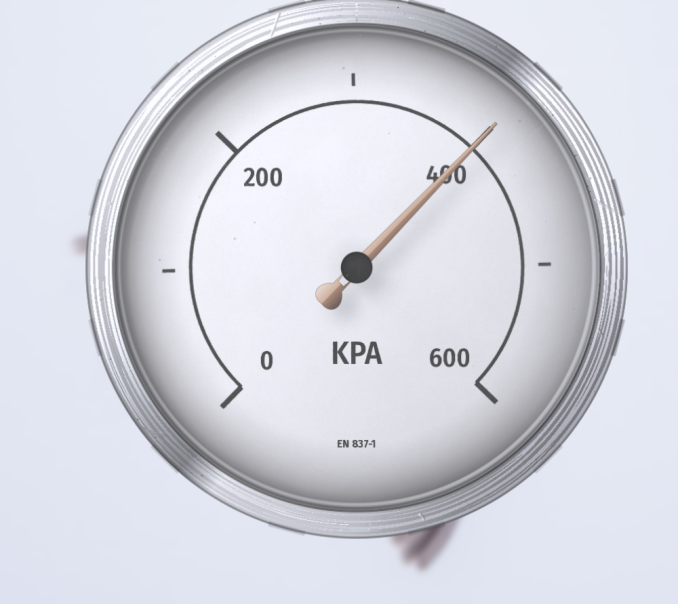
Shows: 400 kPa
